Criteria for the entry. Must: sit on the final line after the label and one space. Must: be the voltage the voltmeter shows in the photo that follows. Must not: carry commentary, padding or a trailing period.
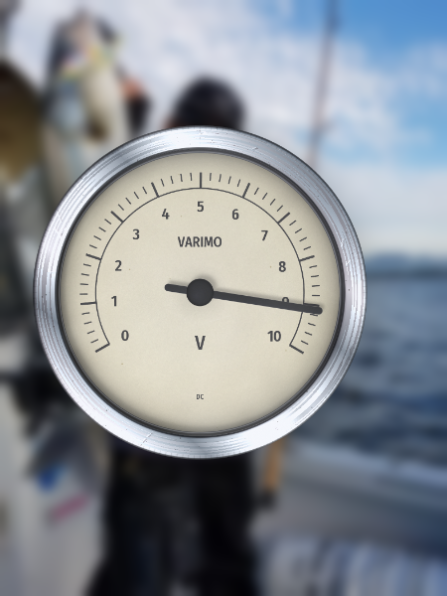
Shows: 9.1 V
